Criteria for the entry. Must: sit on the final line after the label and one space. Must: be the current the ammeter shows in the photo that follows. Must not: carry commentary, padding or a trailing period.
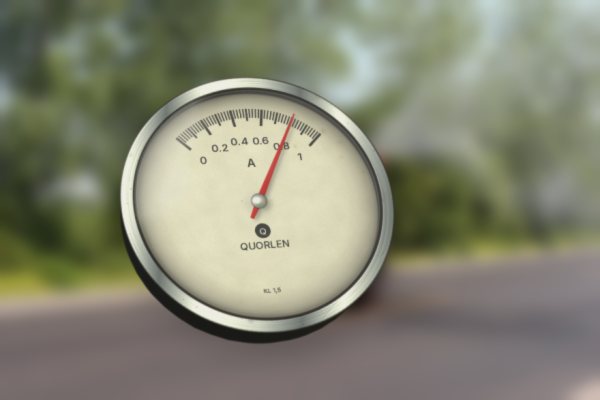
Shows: 0.8 A
